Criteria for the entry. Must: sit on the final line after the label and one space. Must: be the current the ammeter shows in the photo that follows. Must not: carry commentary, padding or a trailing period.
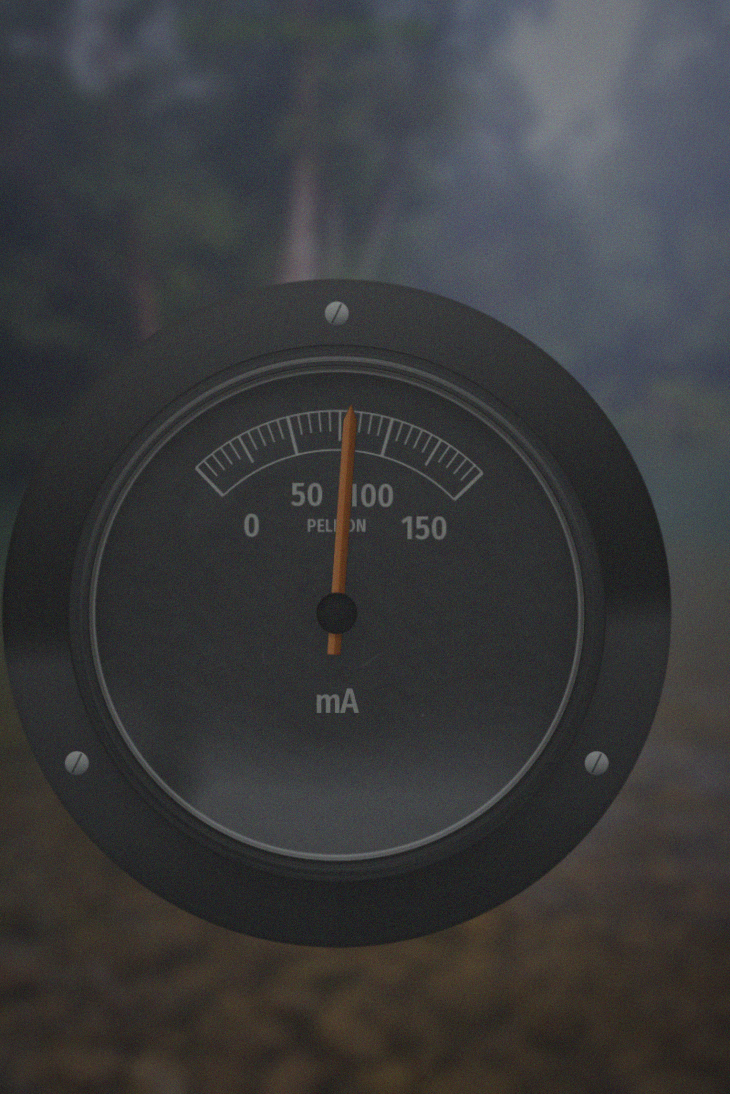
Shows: 80 mA
